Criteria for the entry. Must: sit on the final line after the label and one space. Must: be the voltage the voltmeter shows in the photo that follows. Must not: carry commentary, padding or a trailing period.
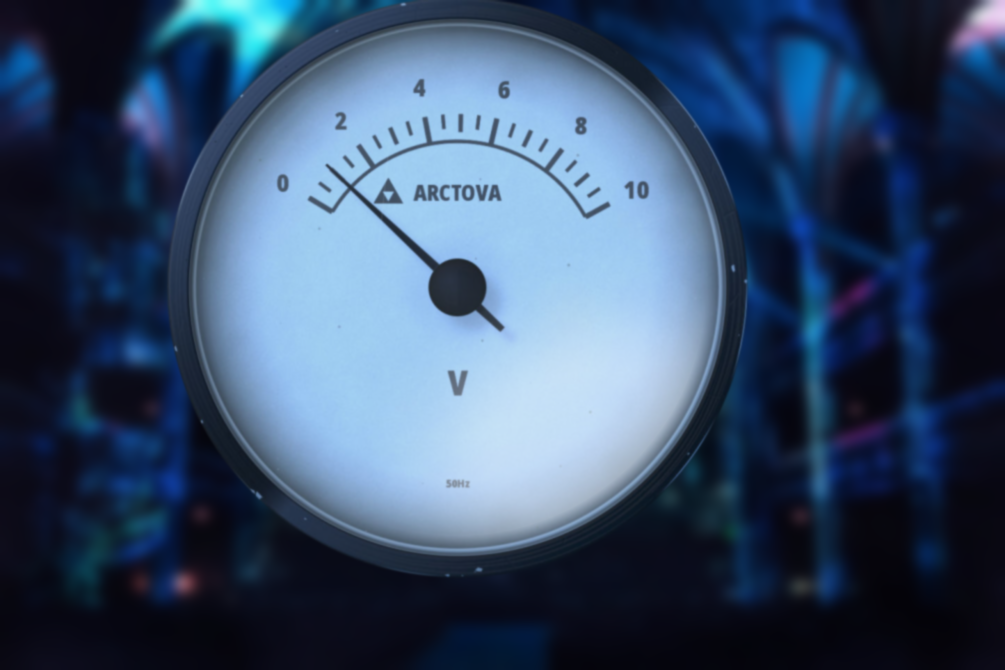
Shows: 1 V
